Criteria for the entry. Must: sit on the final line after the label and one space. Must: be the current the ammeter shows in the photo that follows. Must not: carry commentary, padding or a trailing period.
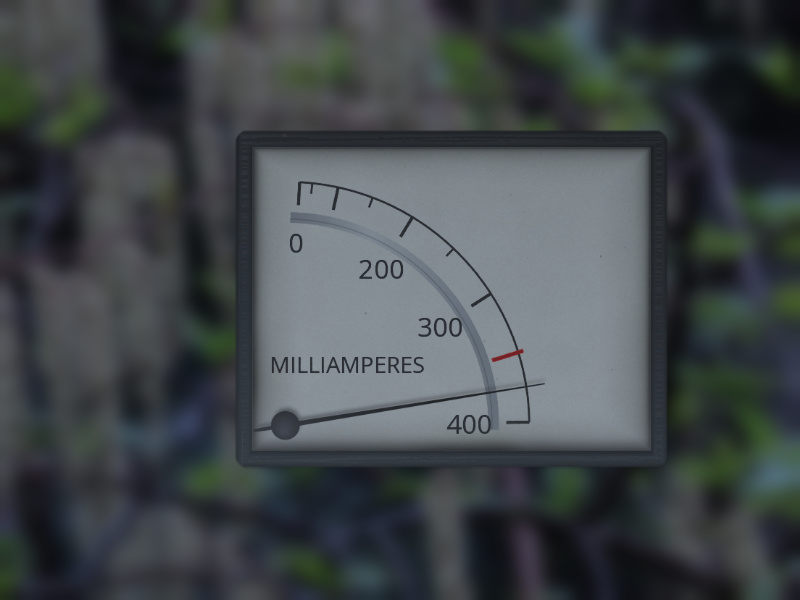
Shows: 375 mA
